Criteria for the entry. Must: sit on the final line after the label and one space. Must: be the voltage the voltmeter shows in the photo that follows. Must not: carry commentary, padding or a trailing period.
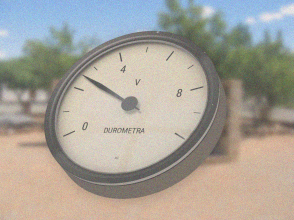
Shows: 2.5 V
